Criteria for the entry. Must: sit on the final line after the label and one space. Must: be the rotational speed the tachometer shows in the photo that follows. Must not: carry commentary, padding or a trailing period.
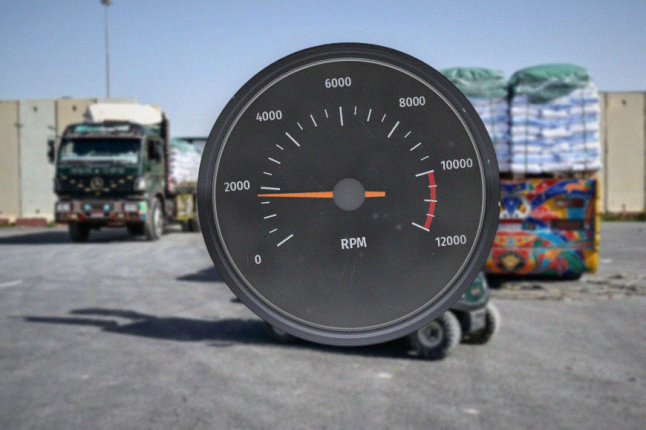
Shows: 1750 rpm
